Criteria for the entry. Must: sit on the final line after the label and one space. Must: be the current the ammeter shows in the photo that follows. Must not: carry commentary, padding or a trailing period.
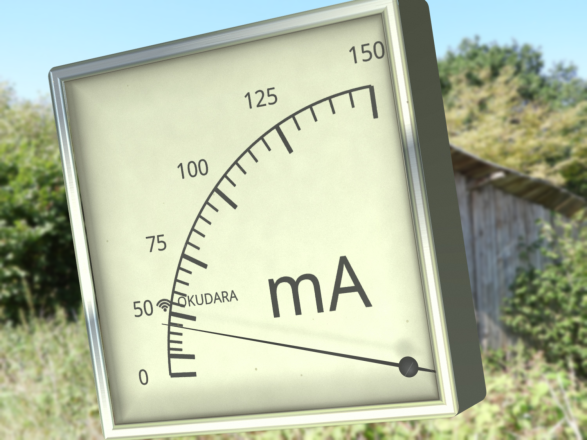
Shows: 45 mA
